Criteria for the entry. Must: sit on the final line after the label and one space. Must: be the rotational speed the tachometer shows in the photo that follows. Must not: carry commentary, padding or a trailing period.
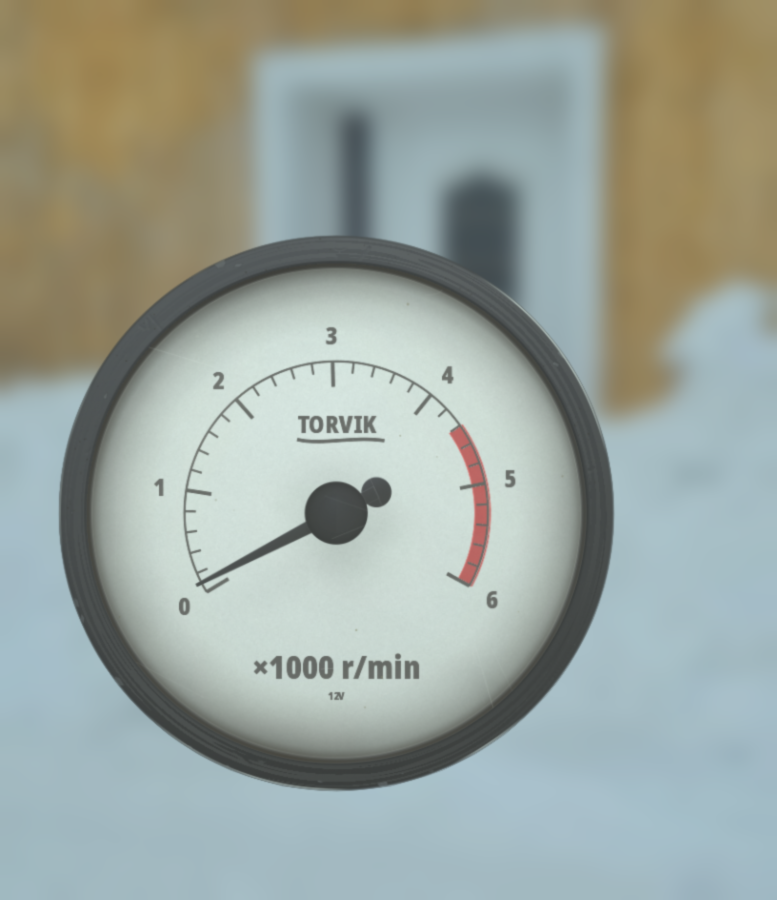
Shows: 100 rpm
